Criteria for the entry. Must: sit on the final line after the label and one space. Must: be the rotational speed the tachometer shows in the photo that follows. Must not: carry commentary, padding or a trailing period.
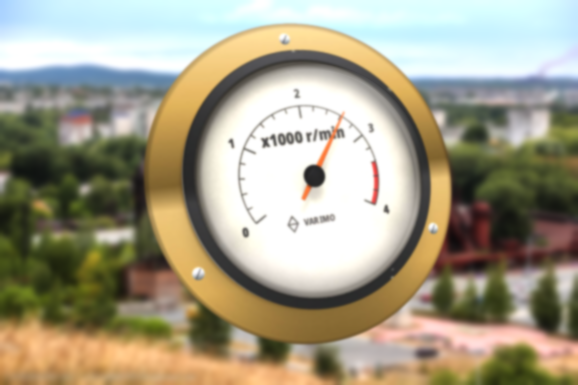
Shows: 2600 rpm
